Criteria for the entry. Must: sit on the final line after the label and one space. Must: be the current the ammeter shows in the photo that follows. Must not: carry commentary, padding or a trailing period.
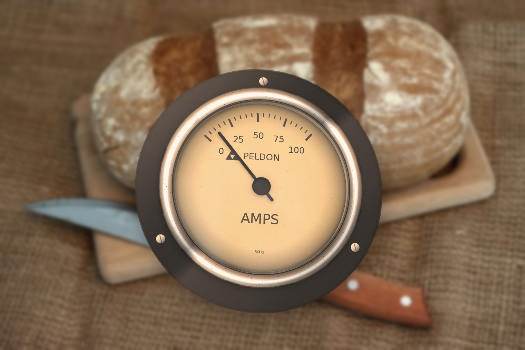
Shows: 10 A
